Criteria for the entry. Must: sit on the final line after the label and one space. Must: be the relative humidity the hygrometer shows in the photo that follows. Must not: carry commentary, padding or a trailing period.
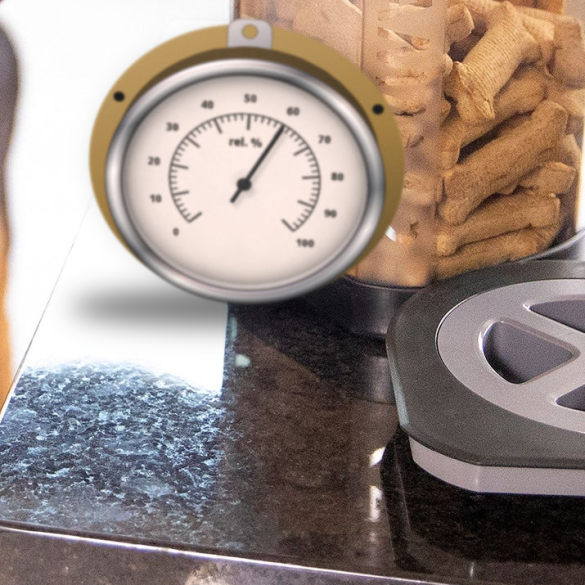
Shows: 60 %
